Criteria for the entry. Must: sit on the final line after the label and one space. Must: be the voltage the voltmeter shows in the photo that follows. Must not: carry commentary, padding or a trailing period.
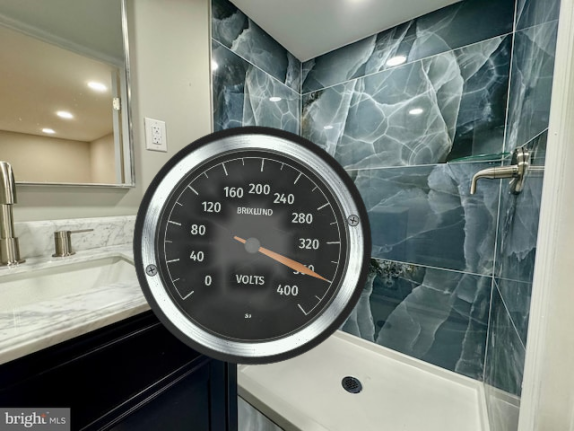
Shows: 360 V
